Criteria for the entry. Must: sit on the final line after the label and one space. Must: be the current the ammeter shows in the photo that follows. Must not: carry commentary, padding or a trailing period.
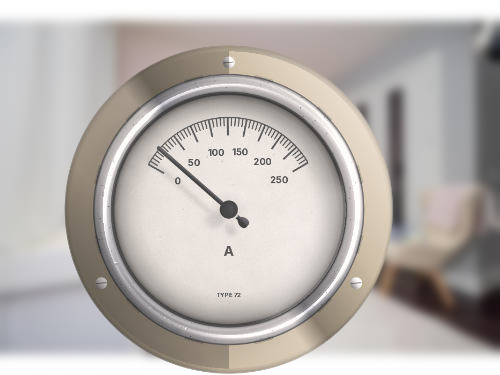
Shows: 25 A
